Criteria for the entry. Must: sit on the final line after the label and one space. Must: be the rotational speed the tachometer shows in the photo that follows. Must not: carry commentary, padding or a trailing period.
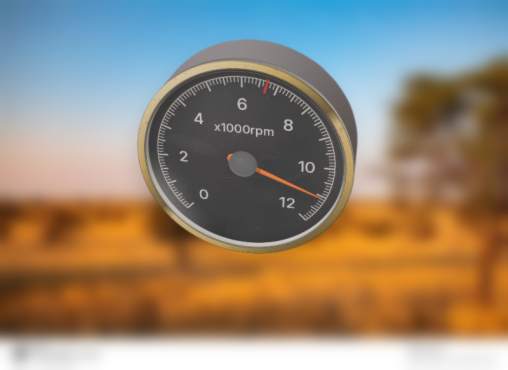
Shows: 11000 rpm
